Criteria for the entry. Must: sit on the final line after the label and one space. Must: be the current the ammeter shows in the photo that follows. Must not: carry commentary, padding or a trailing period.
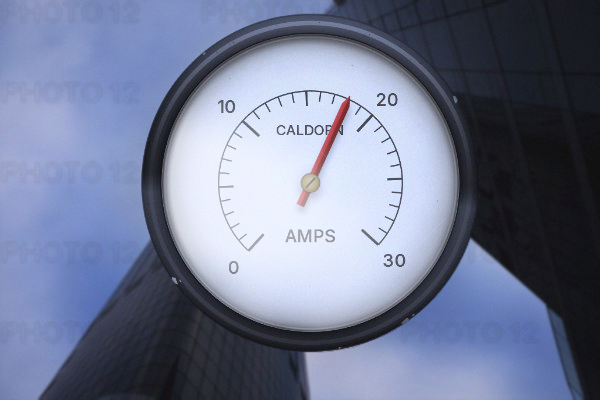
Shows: 18 A
